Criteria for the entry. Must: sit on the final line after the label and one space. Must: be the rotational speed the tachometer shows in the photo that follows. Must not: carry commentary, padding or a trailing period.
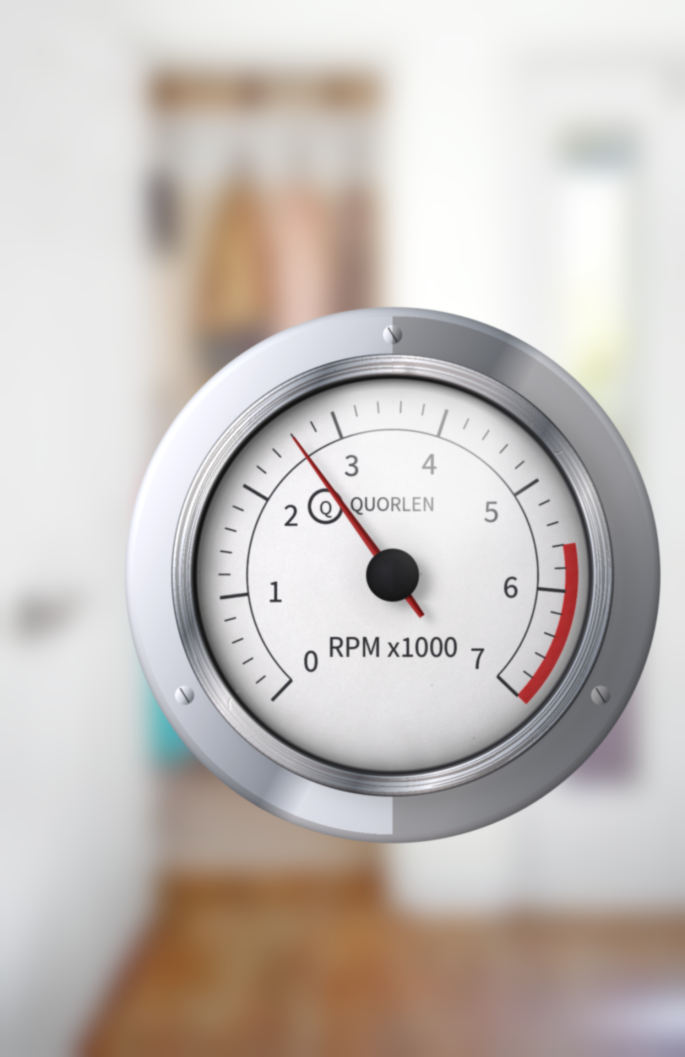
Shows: 2600 rpm
